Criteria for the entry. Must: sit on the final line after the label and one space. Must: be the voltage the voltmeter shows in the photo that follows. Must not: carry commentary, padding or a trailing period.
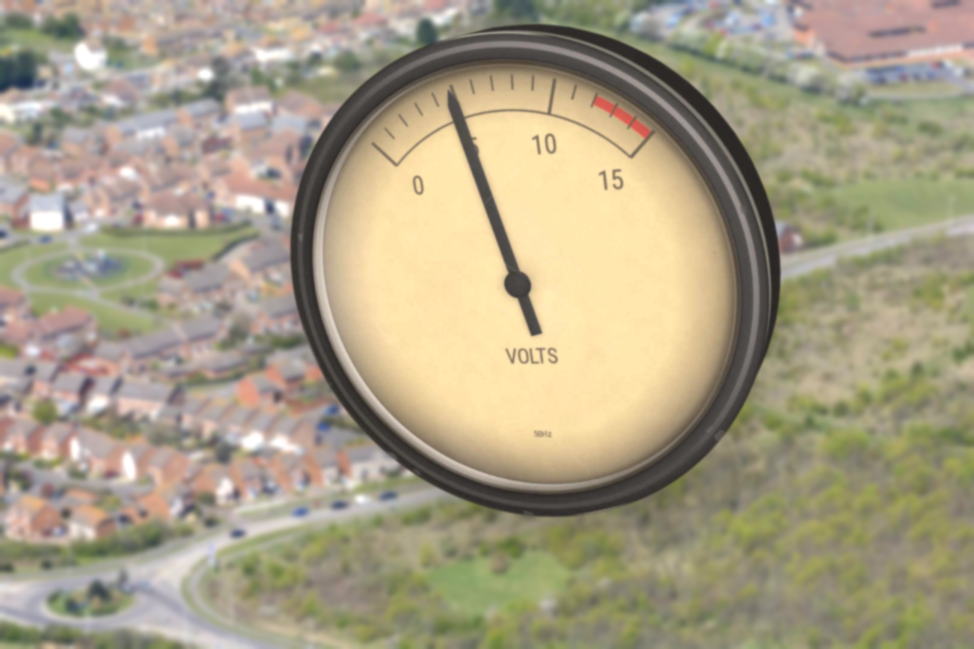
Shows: 5 V
